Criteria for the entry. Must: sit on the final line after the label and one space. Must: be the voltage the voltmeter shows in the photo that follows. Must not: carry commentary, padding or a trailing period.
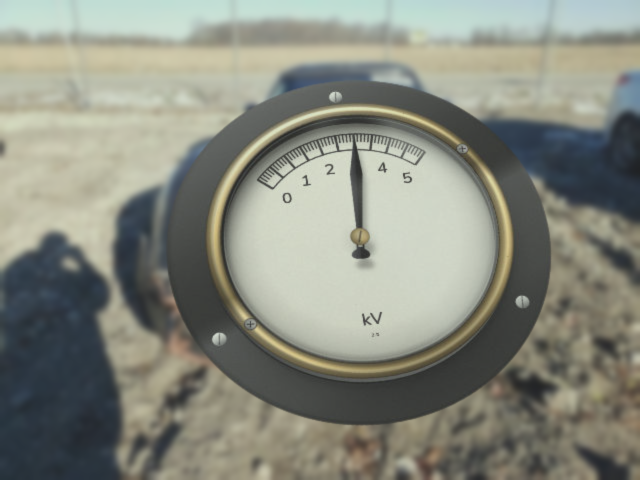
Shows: 3 kV
